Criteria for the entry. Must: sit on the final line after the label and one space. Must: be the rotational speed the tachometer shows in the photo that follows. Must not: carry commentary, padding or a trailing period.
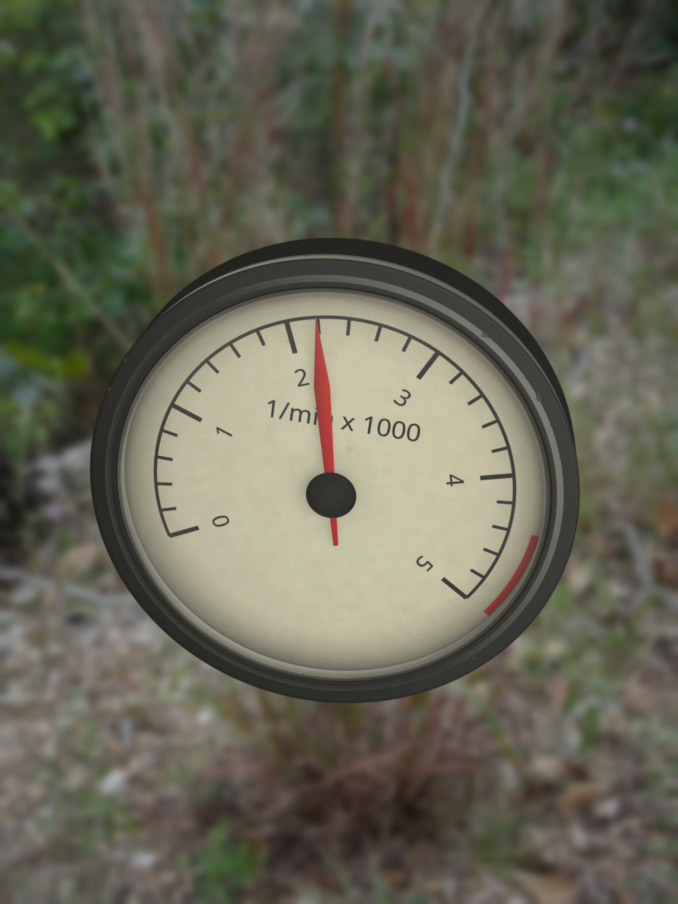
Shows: 2200 rpm
